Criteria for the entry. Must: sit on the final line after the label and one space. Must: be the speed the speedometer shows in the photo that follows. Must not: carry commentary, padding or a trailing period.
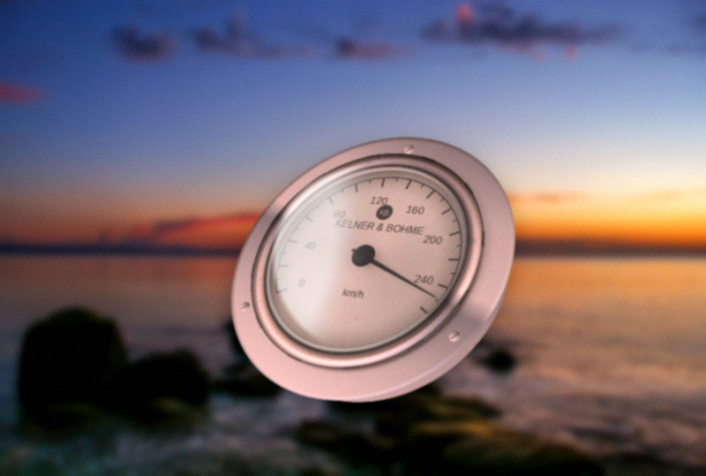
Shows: 250 km/h
